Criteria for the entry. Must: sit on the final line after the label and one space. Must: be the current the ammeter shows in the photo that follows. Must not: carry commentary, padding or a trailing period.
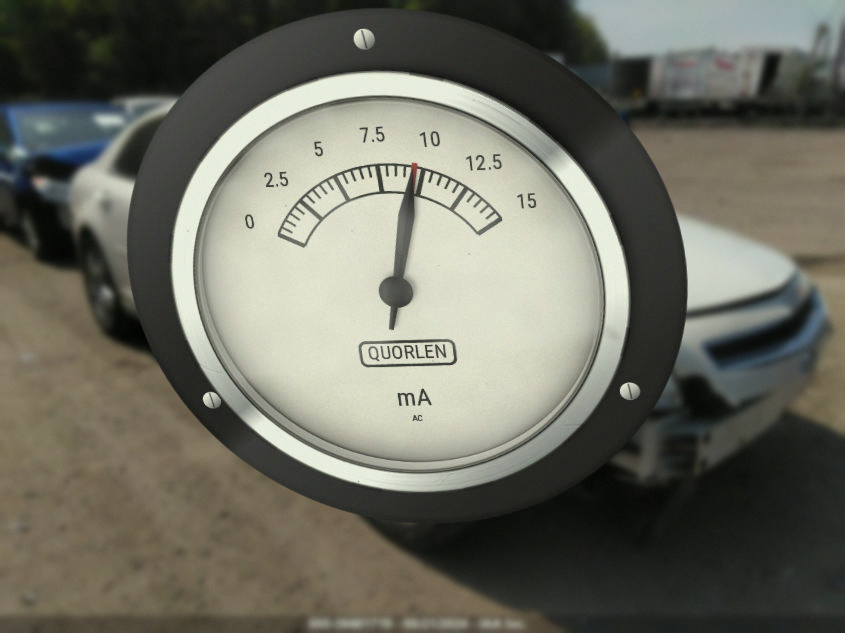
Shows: 9.5 mA
